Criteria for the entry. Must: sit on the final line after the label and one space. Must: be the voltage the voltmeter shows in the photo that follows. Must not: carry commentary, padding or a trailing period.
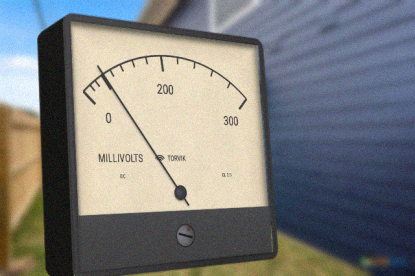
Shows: 100 mV
